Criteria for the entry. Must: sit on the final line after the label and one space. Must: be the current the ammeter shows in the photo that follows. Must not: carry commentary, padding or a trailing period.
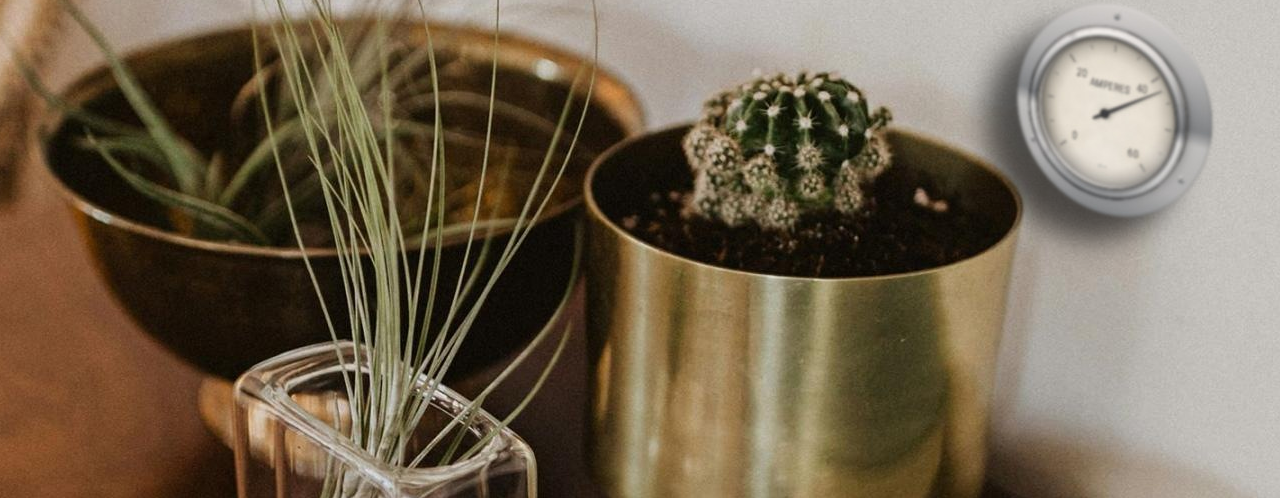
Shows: 42.5 A
